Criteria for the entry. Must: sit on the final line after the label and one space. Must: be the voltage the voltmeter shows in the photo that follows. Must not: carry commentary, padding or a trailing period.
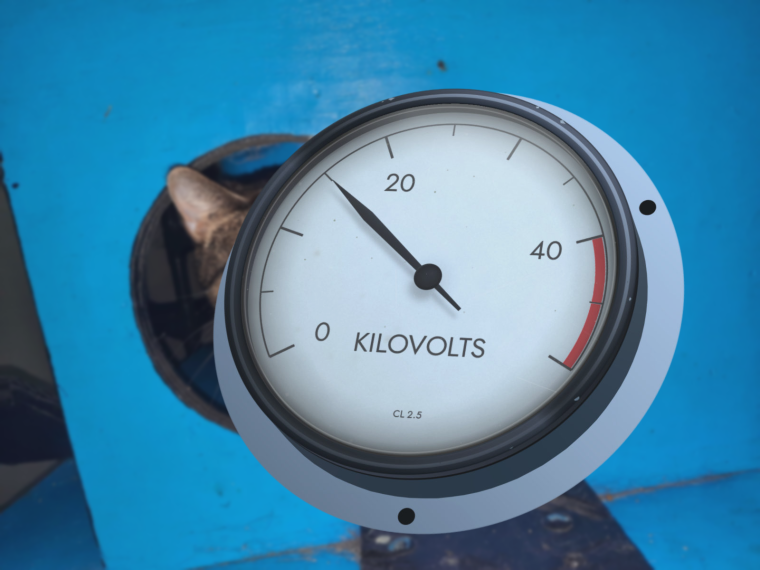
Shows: 15 kV
